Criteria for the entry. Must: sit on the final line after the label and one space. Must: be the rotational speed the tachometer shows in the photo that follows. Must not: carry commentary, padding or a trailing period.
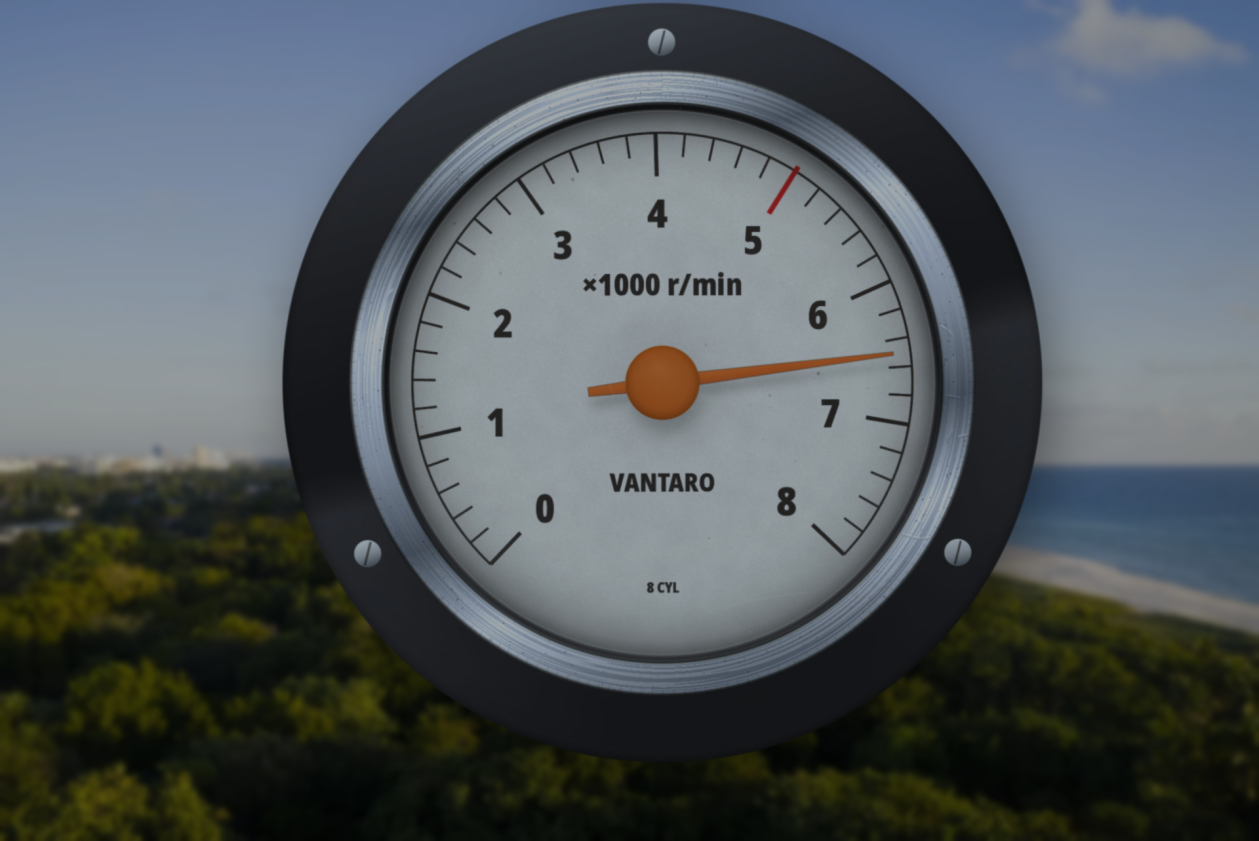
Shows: 6500 rpm
